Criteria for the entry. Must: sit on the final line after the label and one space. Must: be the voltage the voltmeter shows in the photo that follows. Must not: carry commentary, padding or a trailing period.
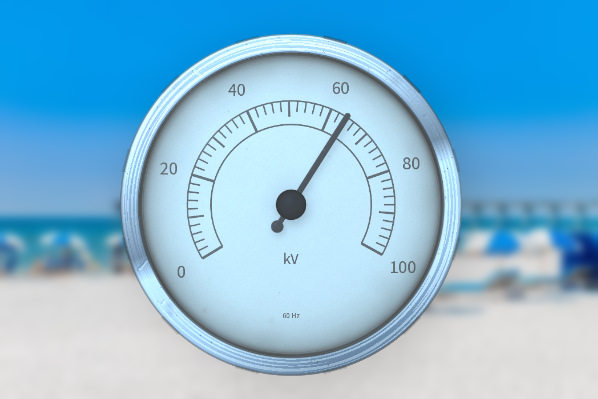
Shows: 64 kV
